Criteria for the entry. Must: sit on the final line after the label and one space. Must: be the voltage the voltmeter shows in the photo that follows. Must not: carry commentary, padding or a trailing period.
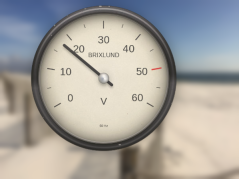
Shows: 17.5 V
